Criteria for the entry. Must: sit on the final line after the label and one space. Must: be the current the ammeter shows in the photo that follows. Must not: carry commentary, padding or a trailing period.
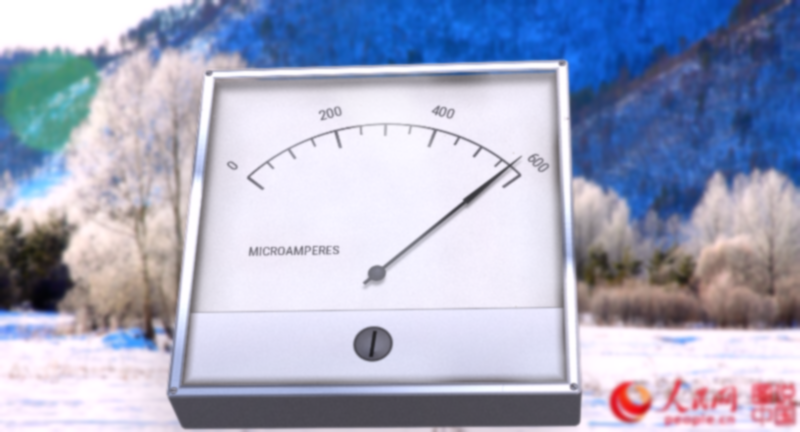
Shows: 575 µA
